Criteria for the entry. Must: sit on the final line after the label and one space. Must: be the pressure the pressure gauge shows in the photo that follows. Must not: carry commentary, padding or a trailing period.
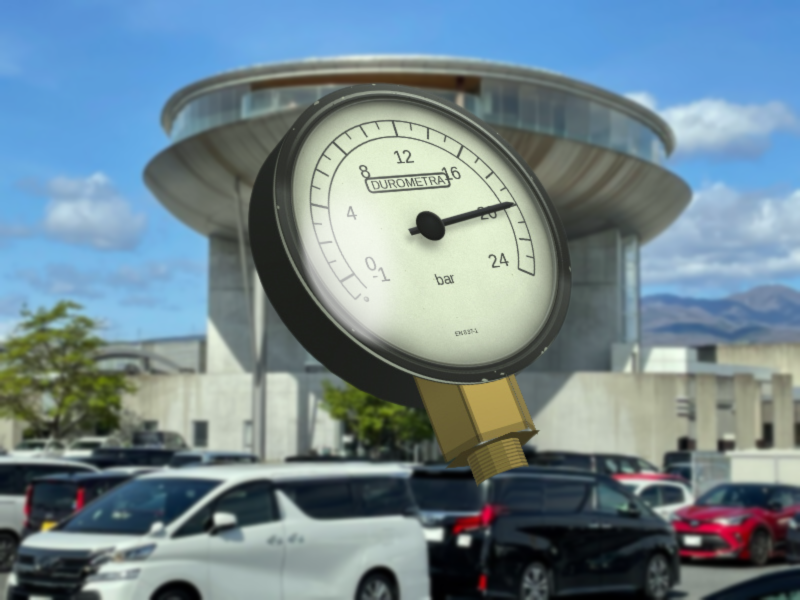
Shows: 20 bar
